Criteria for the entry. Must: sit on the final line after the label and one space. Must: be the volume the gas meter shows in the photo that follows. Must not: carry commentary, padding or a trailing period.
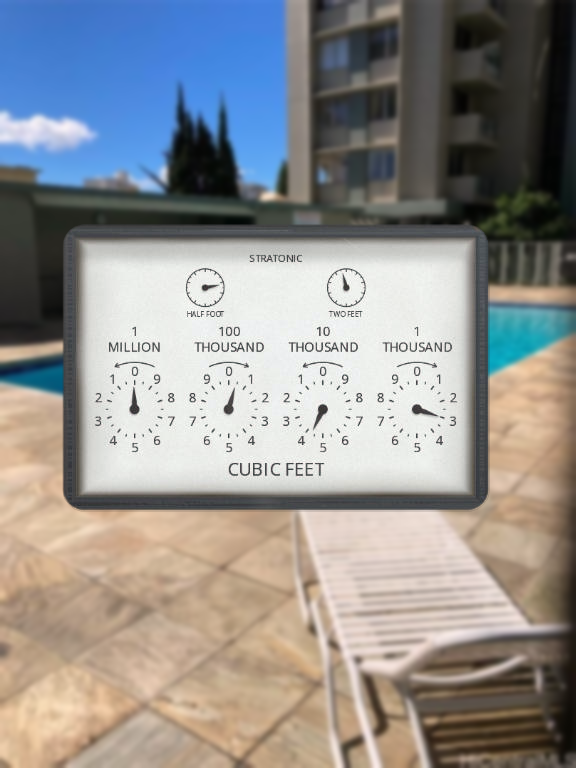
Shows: 4300 ft³
